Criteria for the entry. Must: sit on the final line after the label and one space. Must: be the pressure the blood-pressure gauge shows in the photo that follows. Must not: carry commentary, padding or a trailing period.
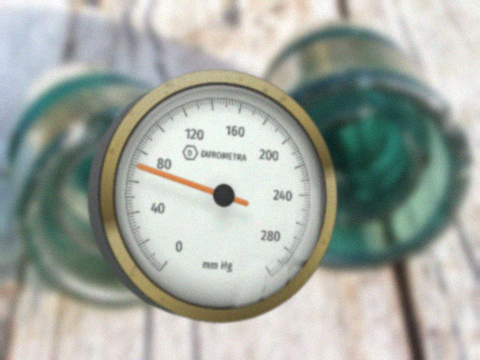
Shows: 70 mmHg
